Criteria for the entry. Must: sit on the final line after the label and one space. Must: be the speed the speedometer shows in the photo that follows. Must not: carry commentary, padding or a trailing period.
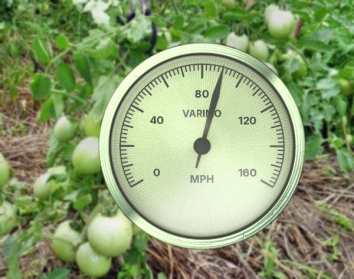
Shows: 90 mph
